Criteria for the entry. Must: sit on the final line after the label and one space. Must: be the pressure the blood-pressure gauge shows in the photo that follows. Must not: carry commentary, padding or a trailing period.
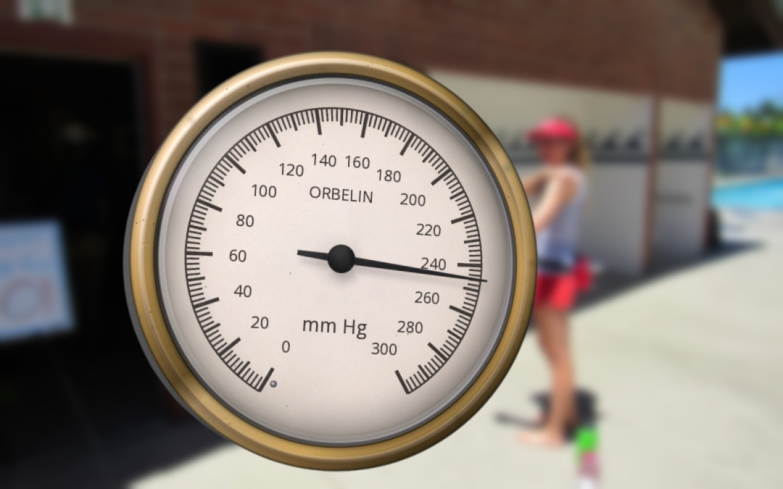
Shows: 246 mmHg
